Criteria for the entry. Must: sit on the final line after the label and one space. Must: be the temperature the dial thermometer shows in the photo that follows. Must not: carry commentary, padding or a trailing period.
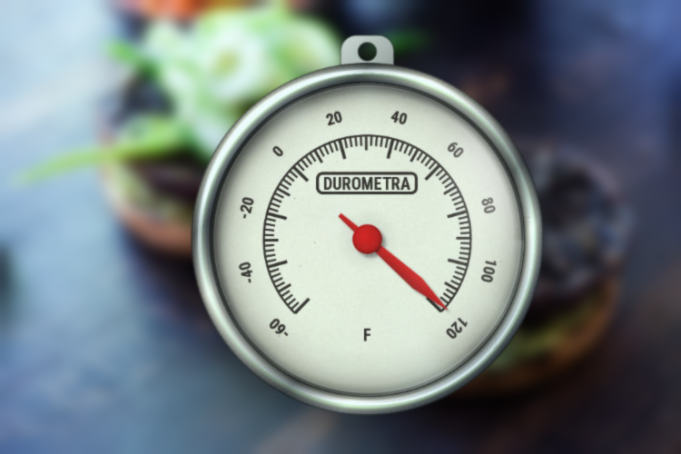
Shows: 118 °F
